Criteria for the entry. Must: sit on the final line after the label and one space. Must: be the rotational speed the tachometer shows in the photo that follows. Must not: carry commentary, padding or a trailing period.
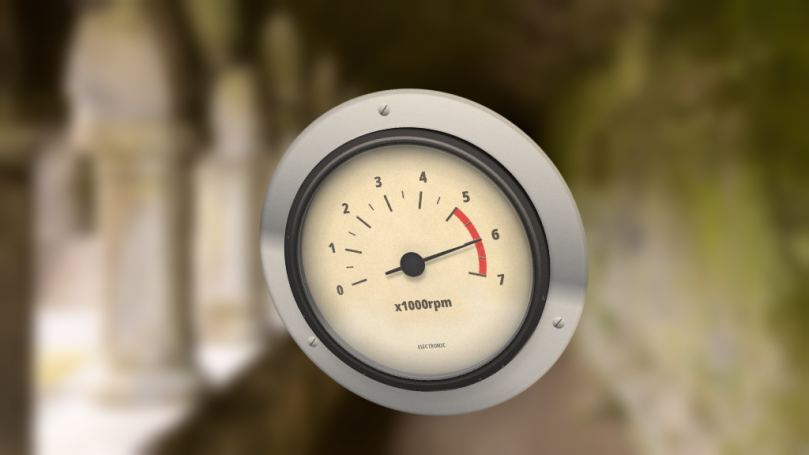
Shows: 6000 rpm
